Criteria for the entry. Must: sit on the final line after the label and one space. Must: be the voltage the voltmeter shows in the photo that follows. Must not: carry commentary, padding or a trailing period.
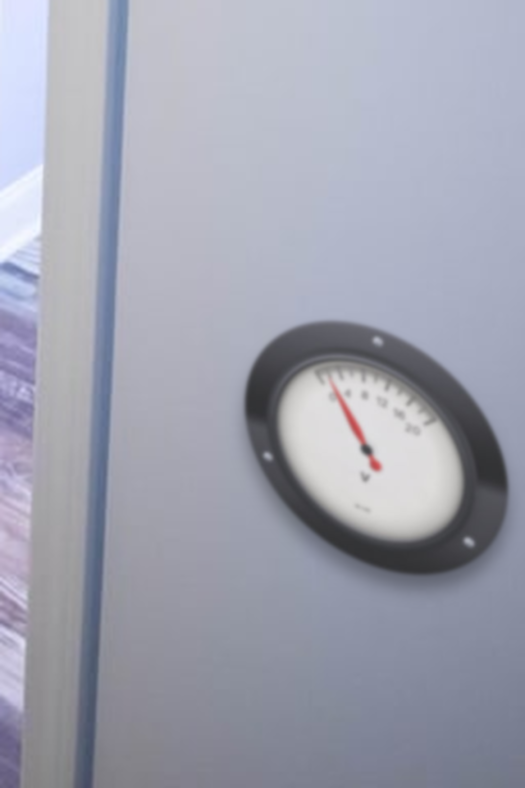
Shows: 2 V
